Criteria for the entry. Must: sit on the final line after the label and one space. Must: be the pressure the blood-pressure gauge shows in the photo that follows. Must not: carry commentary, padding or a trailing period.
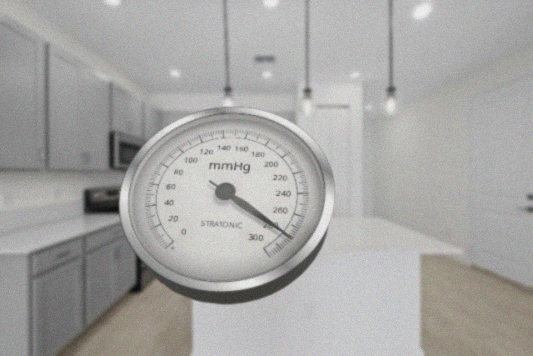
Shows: 280 mmHg
